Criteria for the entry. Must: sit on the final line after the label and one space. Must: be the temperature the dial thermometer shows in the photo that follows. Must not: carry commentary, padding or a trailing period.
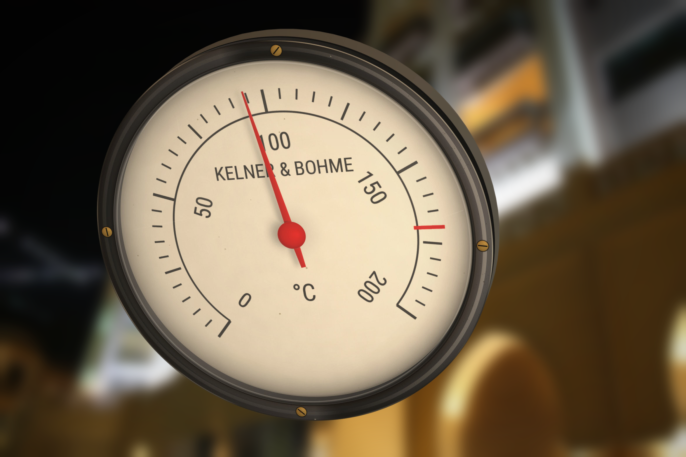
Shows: 95 °C
